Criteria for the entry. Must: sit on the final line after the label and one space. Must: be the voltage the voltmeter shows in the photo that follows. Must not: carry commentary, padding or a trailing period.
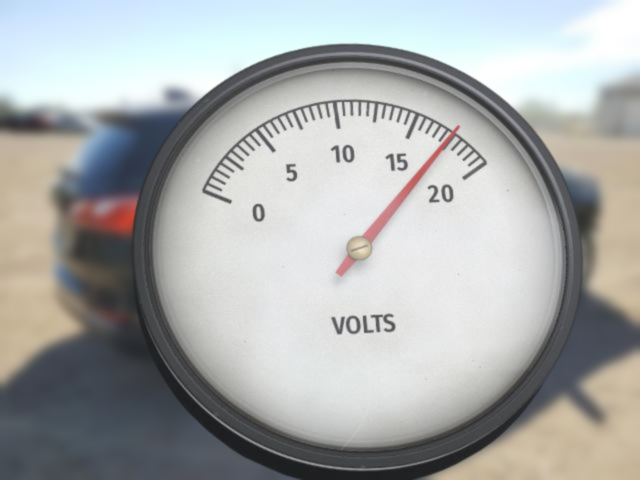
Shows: 17.5 V
